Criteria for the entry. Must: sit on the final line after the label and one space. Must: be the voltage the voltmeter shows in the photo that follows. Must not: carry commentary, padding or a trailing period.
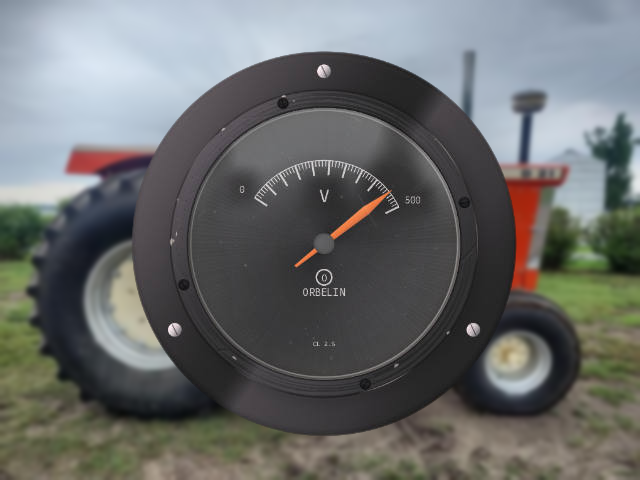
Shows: 450 V
